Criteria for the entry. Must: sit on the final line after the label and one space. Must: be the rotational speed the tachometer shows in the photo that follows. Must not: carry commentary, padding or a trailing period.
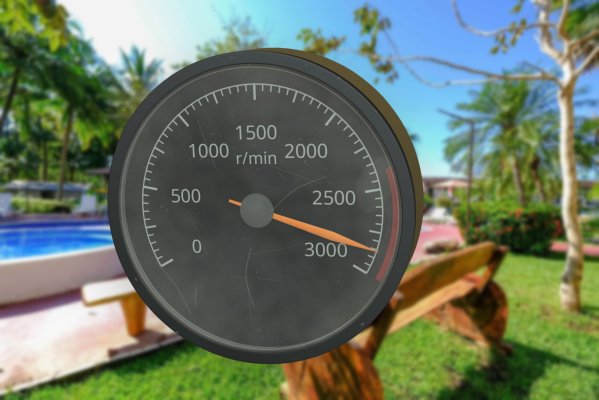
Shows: 2850 rpm
